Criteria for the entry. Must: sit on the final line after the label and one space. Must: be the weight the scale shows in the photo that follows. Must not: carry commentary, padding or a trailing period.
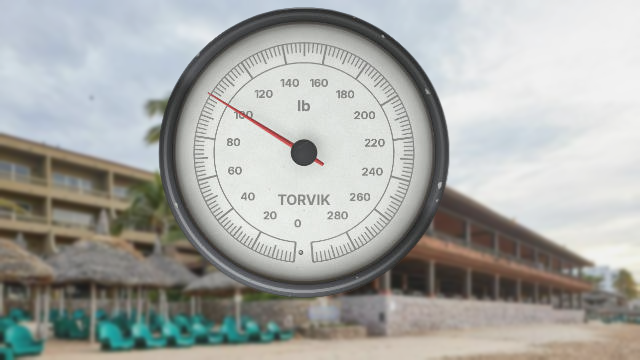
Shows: 100 lb
